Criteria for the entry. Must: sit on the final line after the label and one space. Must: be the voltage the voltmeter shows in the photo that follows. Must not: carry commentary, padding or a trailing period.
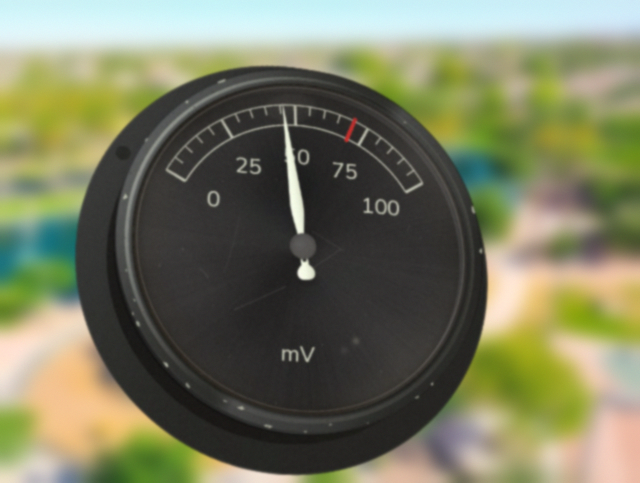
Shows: 45 mV
